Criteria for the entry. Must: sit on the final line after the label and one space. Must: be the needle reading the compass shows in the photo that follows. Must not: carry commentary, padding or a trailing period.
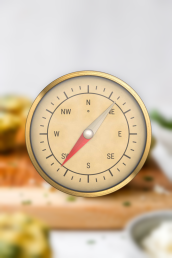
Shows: 220 °
